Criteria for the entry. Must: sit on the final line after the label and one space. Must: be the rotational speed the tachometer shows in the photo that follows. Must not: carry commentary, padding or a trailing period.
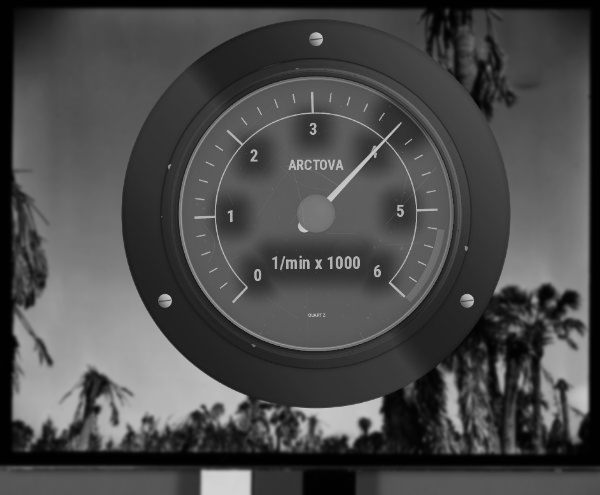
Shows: 4000 rpm
